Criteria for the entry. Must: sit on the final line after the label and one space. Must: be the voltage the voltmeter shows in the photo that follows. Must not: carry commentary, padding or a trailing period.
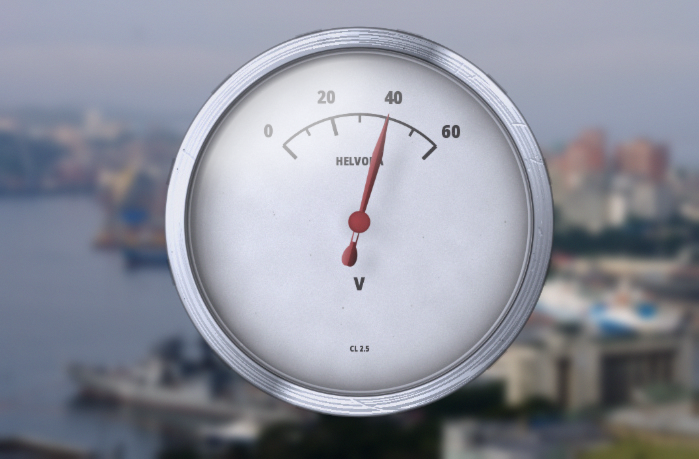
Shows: 40 V
